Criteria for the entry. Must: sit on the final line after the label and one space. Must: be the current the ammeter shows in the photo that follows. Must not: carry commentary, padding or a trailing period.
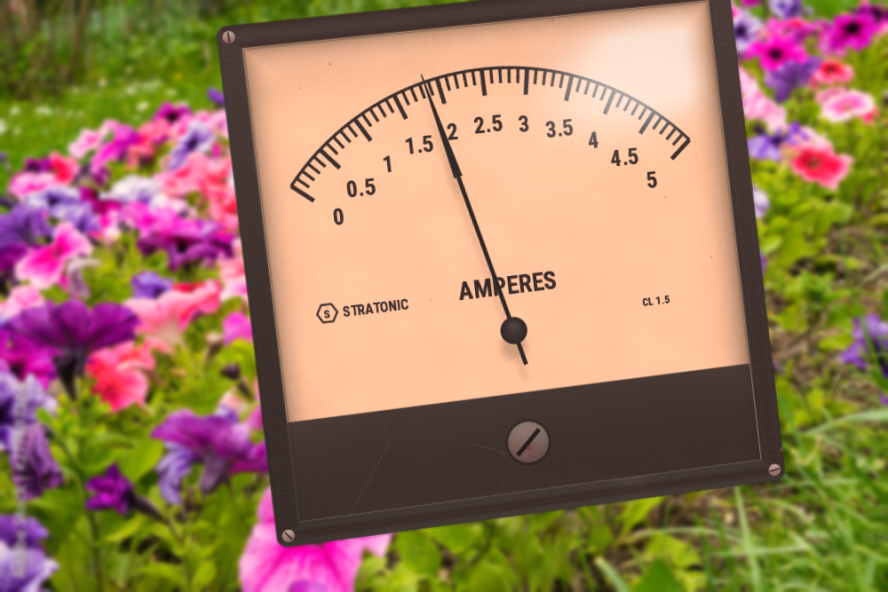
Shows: 1.85 A
